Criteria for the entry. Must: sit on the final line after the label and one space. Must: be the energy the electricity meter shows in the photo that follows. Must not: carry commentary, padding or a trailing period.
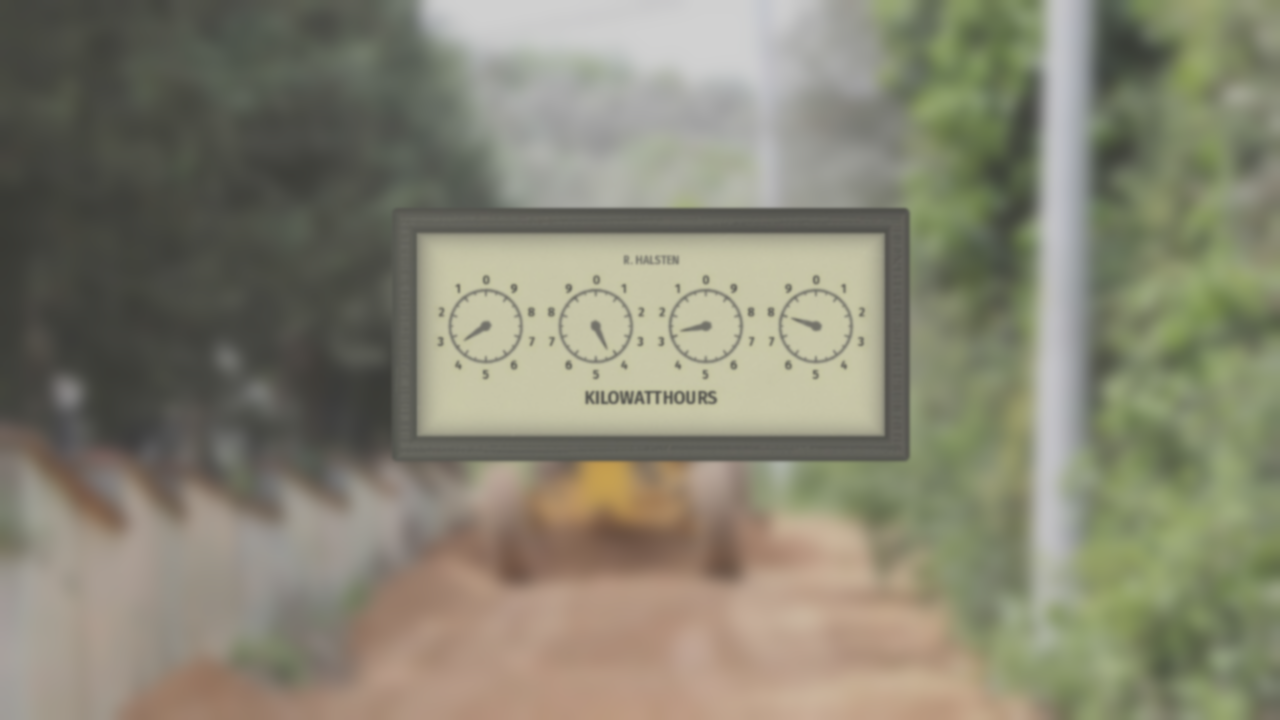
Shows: 3428 kWh
